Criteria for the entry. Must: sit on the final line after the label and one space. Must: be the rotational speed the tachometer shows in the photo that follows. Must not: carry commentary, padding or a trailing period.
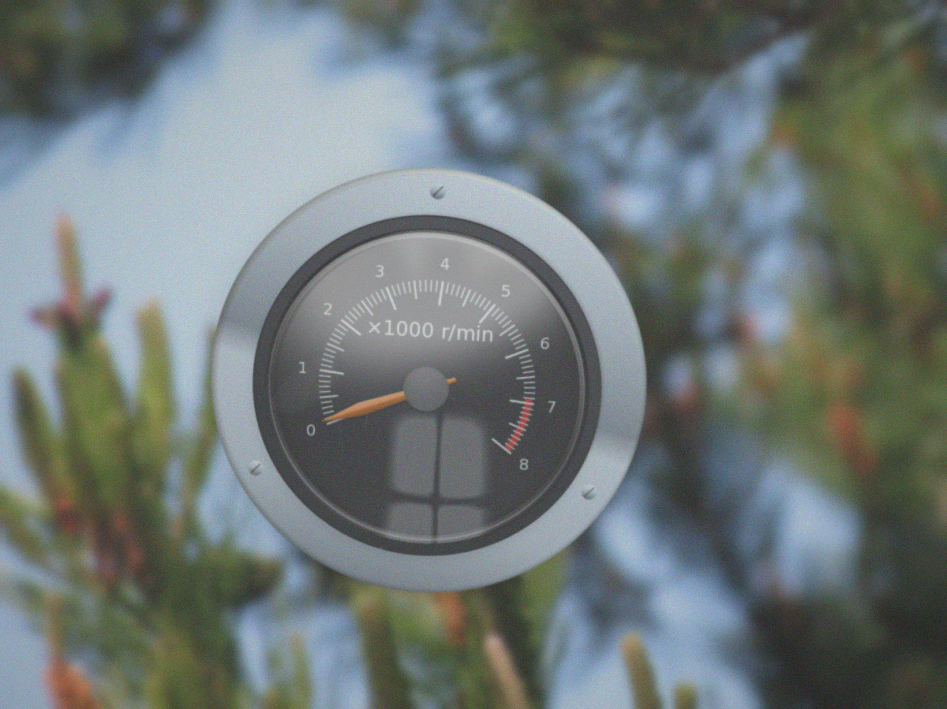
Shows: 100 rpm
